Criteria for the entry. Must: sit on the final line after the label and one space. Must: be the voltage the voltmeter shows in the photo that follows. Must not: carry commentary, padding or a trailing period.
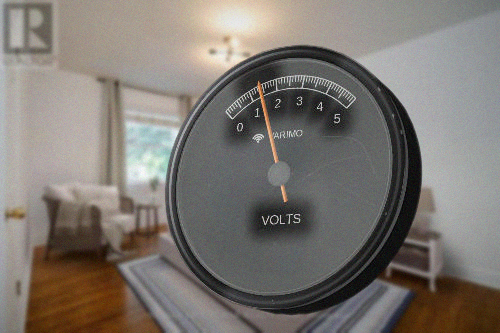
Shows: 1.5 V
